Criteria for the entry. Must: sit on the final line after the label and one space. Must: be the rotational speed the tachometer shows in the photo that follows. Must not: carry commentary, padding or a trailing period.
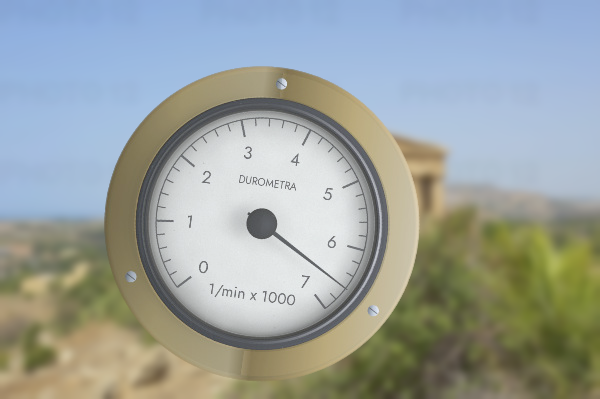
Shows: 6600 rpm
